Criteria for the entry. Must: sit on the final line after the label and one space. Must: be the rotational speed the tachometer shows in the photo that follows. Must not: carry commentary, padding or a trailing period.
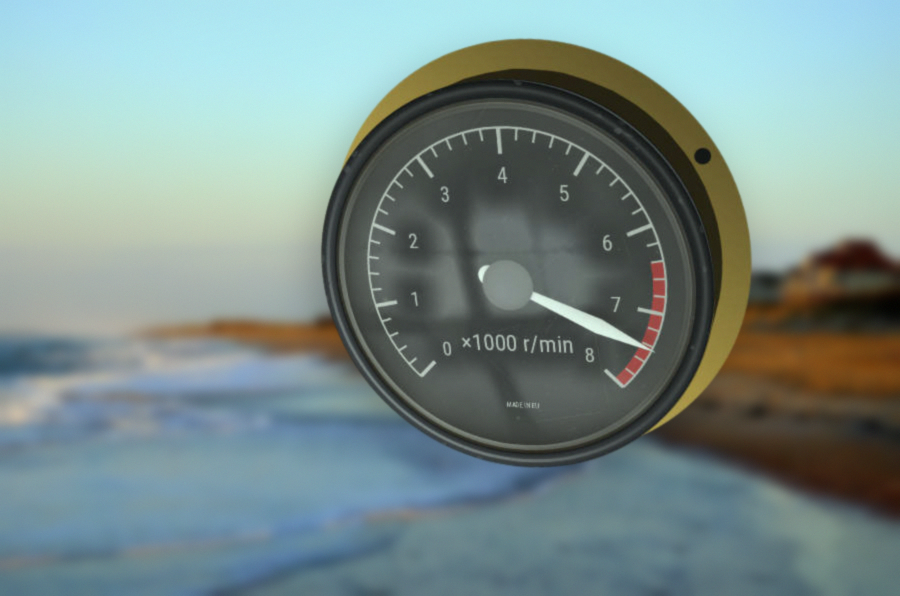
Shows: 7400 rpm
